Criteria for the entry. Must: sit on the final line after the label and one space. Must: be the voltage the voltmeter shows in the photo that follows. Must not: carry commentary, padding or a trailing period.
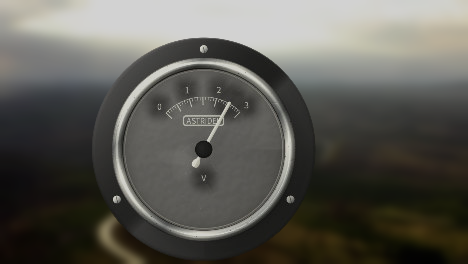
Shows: 2.5 V
